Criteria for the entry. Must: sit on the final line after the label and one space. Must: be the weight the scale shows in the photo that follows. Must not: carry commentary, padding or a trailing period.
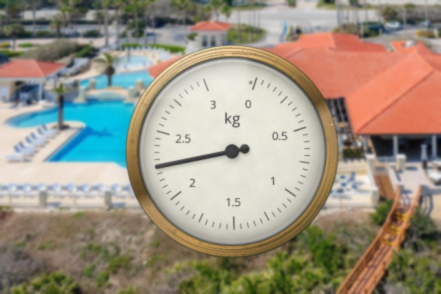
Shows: 2.25 kg
